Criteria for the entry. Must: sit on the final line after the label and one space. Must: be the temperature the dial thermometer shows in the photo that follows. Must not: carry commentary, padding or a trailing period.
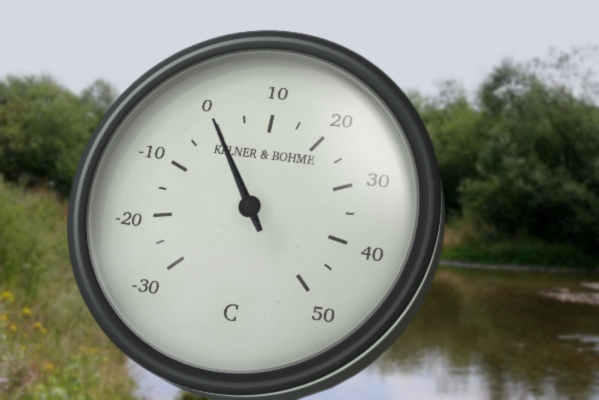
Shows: 0 °C
